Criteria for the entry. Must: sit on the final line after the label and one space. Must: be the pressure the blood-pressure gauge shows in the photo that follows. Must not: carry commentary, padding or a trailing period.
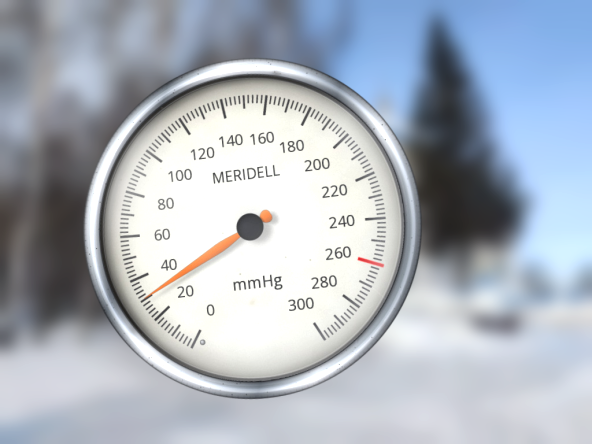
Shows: 30 mmHg
